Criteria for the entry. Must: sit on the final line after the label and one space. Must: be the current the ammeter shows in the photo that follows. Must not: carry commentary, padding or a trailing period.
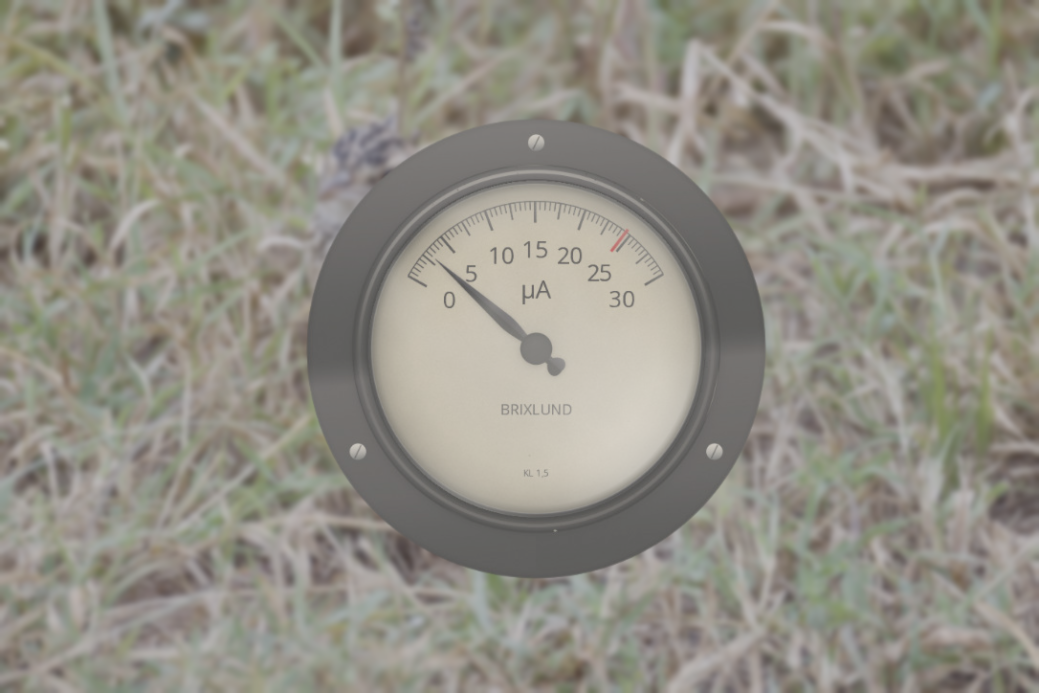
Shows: 3 µA
